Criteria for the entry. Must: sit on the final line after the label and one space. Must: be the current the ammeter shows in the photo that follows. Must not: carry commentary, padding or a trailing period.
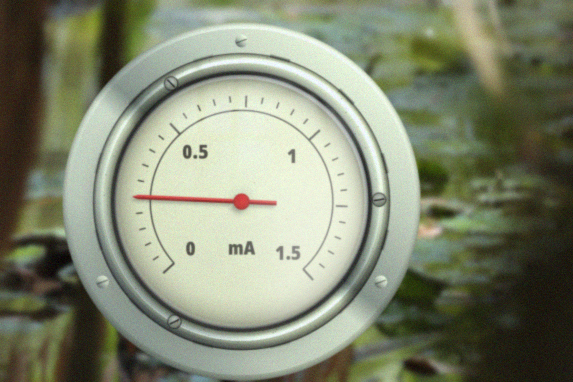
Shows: 0.25 mA
